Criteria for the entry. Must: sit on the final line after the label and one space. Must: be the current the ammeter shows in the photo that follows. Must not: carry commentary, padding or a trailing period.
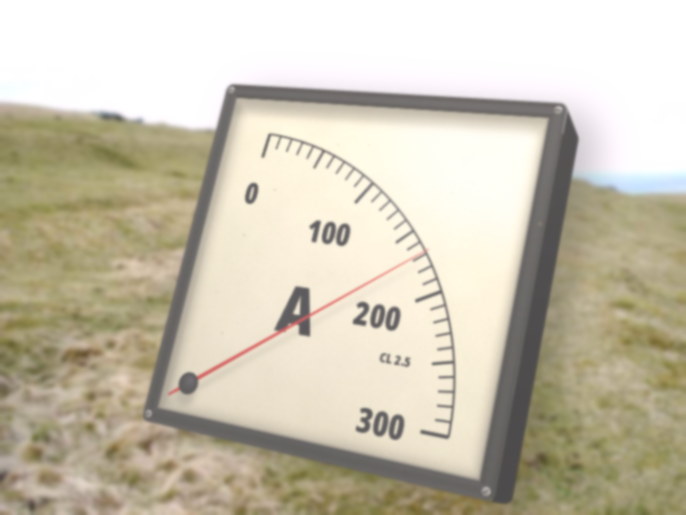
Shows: 170 A
